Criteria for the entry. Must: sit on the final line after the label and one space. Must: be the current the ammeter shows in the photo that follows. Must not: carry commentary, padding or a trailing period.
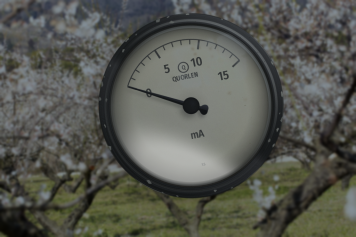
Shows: 0 mA
